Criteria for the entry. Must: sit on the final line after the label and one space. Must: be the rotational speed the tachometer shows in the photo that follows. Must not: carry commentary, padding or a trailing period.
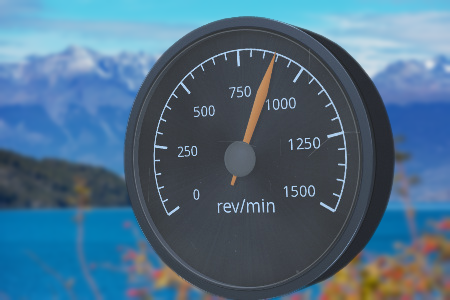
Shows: 900 rpm
